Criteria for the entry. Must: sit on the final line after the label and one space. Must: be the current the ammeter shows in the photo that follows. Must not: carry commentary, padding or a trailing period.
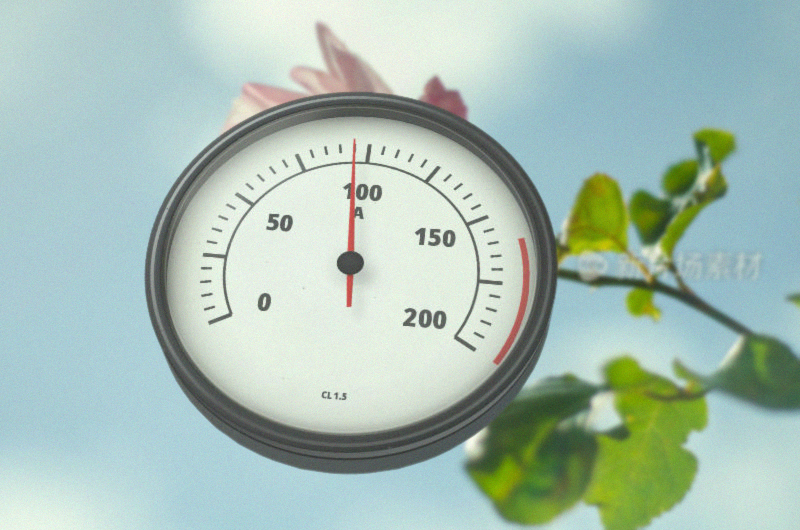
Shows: 95 A
